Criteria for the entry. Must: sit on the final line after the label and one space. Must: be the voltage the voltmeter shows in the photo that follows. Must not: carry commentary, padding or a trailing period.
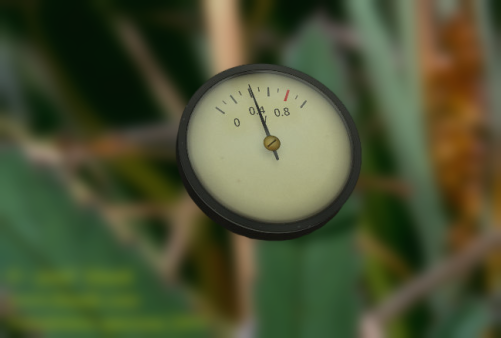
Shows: 0.4 V
